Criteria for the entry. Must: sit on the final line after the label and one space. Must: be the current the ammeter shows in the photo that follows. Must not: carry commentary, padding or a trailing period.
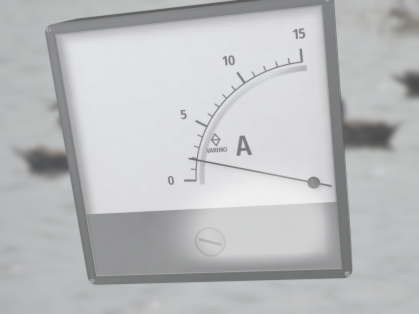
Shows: 2 A
